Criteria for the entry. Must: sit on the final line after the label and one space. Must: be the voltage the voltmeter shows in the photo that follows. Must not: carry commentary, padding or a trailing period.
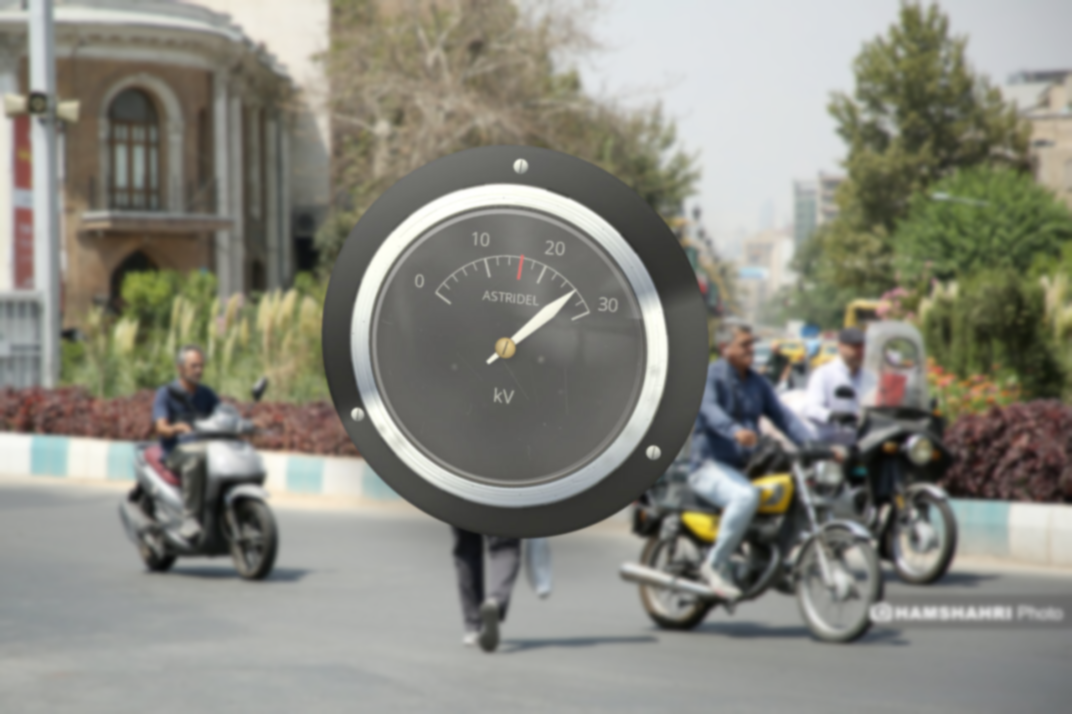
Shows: 26 kV
